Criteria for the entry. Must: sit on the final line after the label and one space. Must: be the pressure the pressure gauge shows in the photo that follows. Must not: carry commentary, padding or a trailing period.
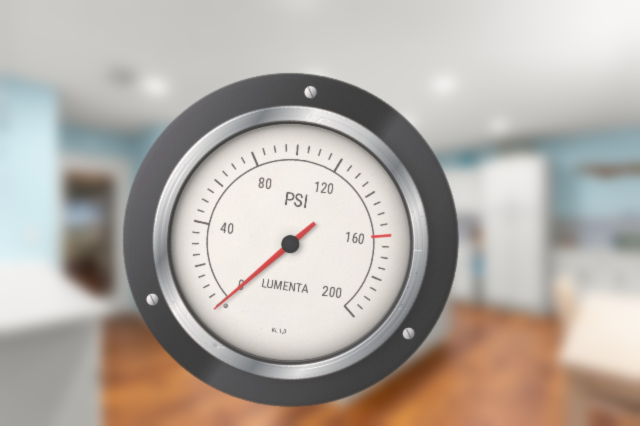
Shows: 0 psi
